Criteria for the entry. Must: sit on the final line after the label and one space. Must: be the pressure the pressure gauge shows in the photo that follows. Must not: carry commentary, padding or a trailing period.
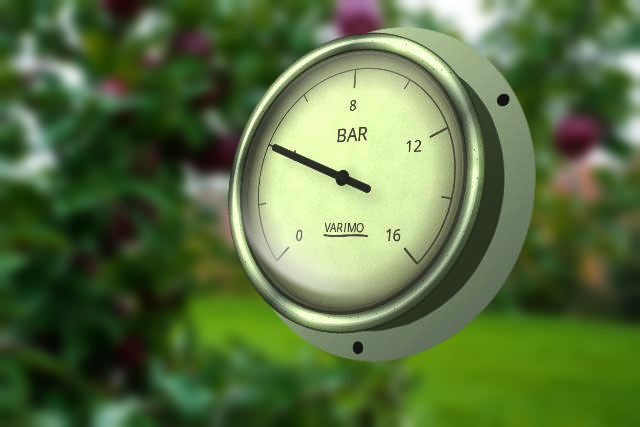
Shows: 4 bar
